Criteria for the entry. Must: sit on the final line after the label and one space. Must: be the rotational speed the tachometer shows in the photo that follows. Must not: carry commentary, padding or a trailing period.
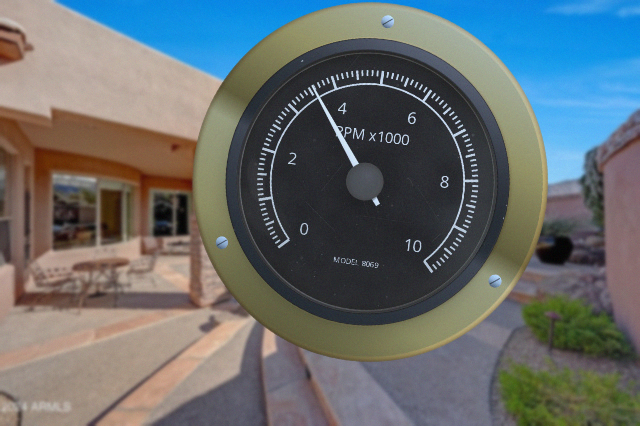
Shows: 3600 rpm
